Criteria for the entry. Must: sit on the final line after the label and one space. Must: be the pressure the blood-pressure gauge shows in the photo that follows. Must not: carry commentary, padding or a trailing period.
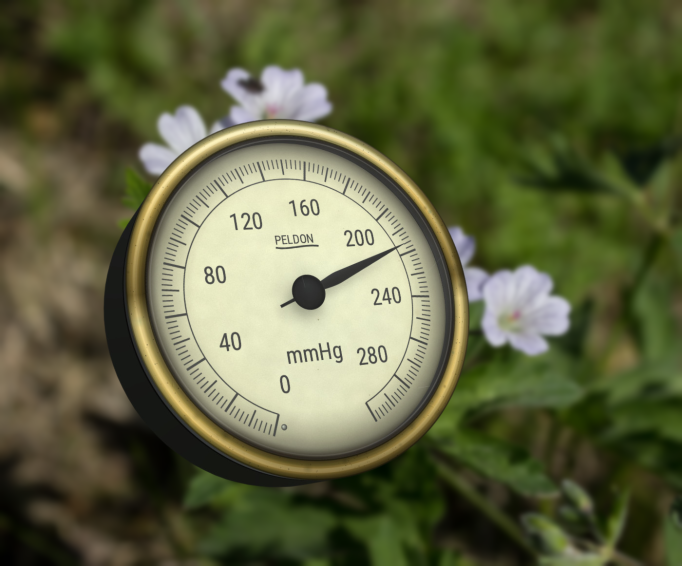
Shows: 216 mmHg
